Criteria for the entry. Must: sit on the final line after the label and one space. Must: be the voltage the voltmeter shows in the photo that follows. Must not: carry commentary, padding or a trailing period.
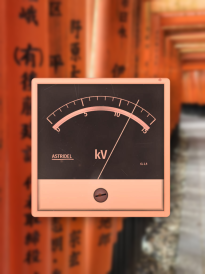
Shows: 12 kV
